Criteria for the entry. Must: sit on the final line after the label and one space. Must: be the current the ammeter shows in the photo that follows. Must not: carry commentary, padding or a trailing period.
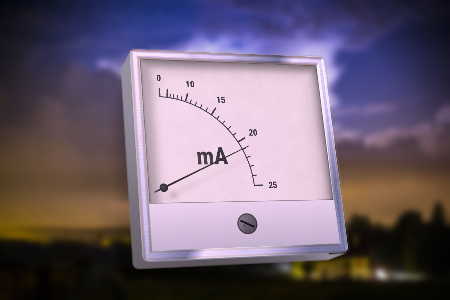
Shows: 21 mA
